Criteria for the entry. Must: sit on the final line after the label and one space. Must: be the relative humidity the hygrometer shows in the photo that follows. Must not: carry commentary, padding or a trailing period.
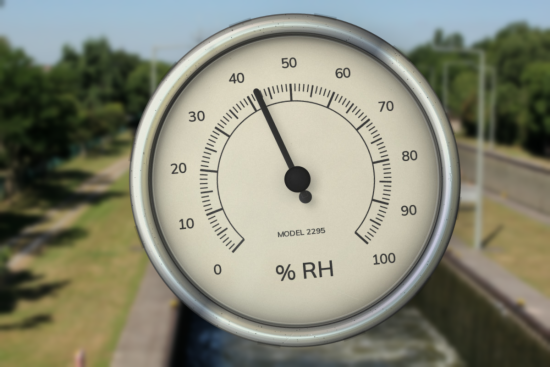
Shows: 42 %
